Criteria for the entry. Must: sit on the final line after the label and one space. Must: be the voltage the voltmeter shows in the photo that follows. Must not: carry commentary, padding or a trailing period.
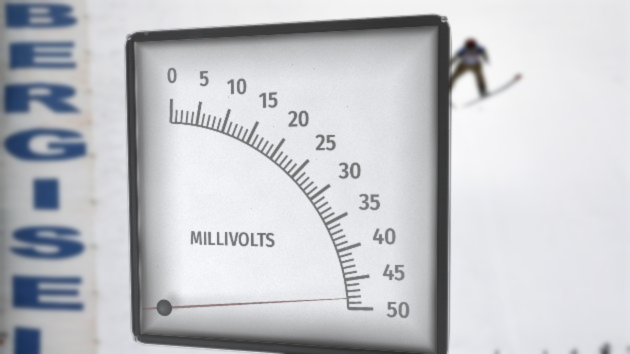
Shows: 48 mV
